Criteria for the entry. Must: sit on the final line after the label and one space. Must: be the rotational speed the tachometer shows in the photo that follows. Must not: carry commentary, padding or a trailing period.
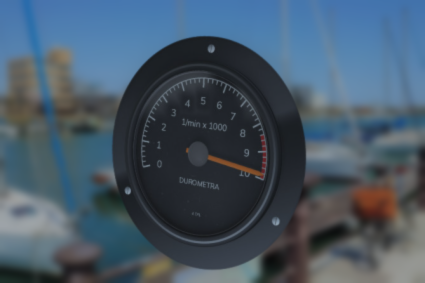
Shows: 9800 rpm
